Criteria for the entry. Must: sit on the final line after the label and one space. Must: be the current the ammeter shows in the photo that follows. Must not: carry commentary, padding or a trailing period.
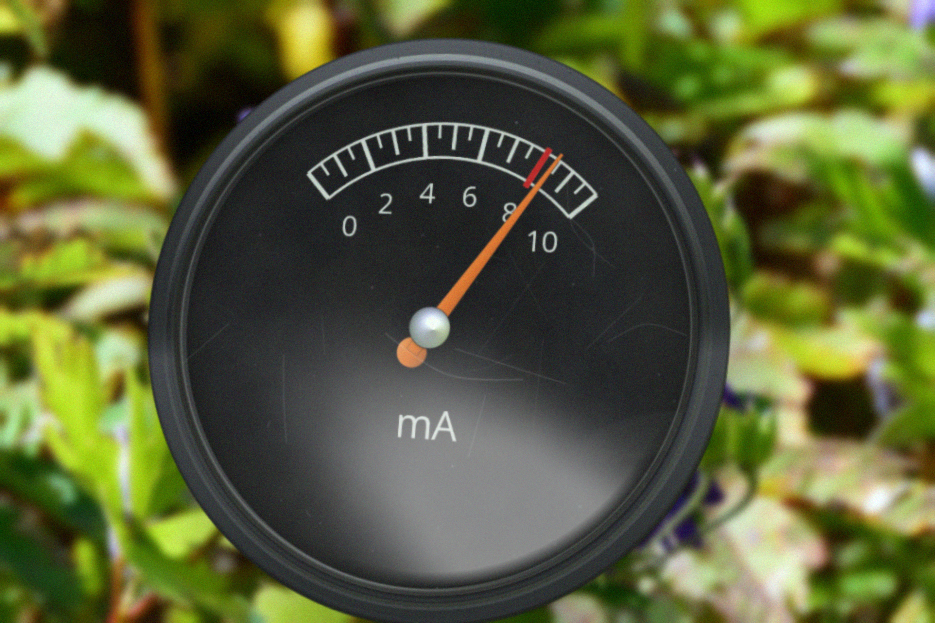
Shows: 8.5 mA
